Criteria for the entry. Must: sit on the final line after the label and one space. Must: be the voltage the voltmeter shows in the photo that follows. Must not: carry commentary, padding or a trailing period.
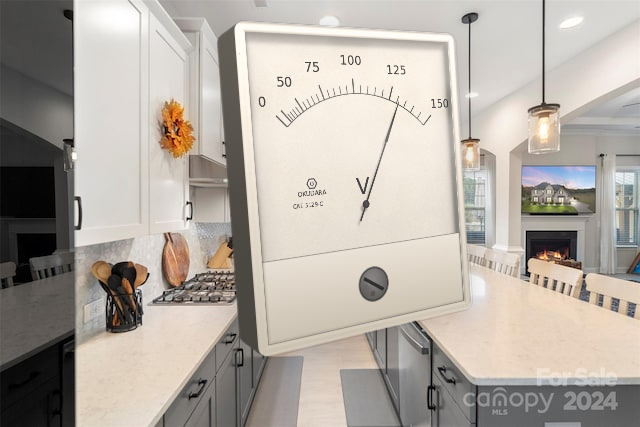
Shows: 130 V
